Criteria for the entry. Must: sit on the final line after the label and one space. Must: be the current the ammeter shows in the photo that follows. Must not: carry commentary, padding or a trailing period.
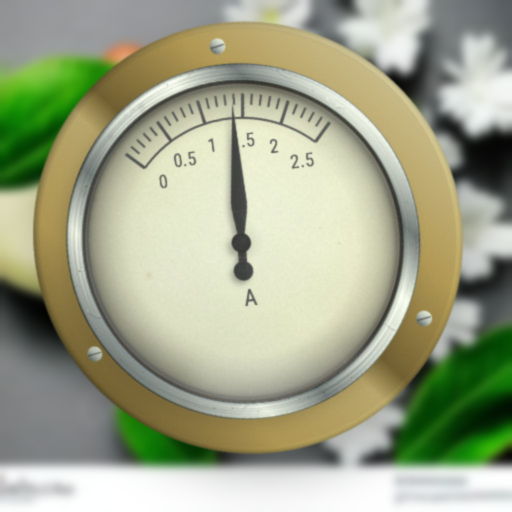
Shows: 1.4 A
